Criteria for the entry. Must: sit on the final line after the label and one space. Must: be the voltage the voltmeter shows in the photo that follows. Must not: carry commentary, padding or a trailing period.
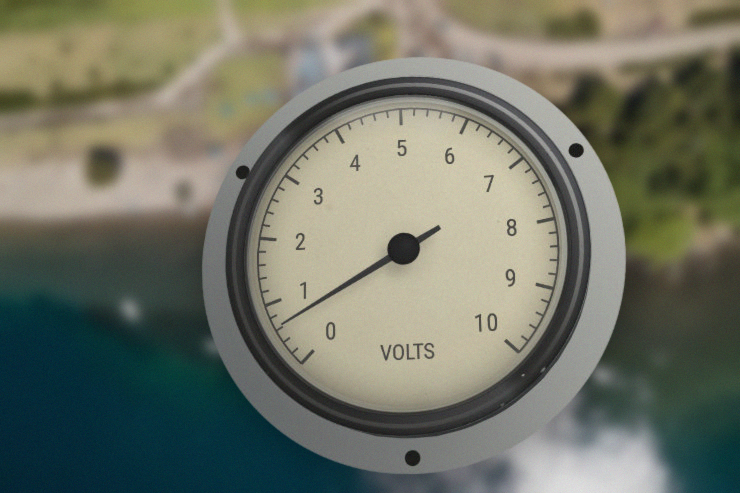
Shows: 0.6 V
